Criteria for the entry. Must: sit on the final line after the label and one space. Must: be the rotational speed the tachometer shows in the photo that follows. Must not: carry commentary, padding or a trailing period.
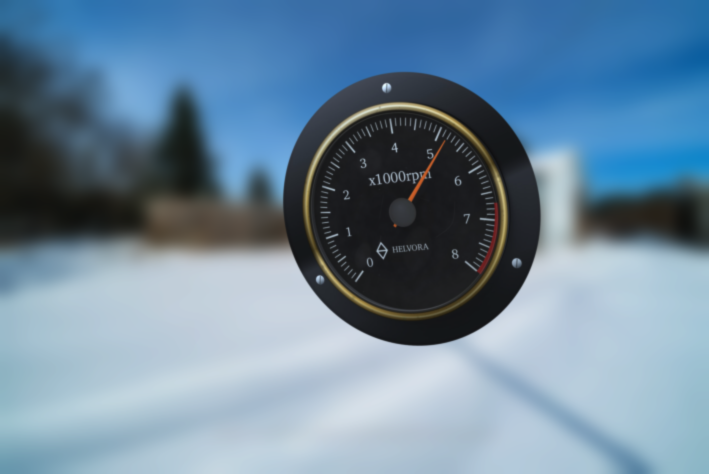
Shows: 5200 rpm
